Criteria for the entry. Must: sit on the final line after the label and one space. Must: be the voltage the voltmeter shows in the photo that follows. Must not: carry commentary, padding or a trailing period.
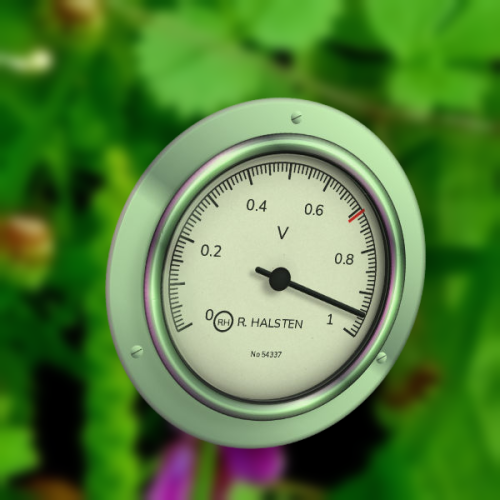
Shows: 0.95 V
